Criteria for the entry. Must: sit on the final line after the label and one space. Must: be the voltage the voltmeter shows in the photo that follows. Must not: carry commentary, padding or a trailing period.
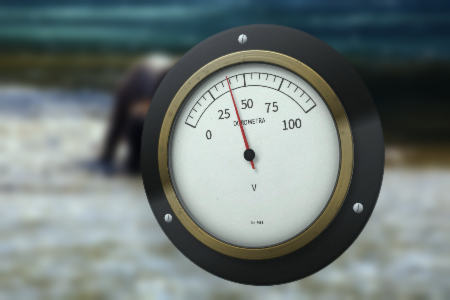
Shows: 40 V
